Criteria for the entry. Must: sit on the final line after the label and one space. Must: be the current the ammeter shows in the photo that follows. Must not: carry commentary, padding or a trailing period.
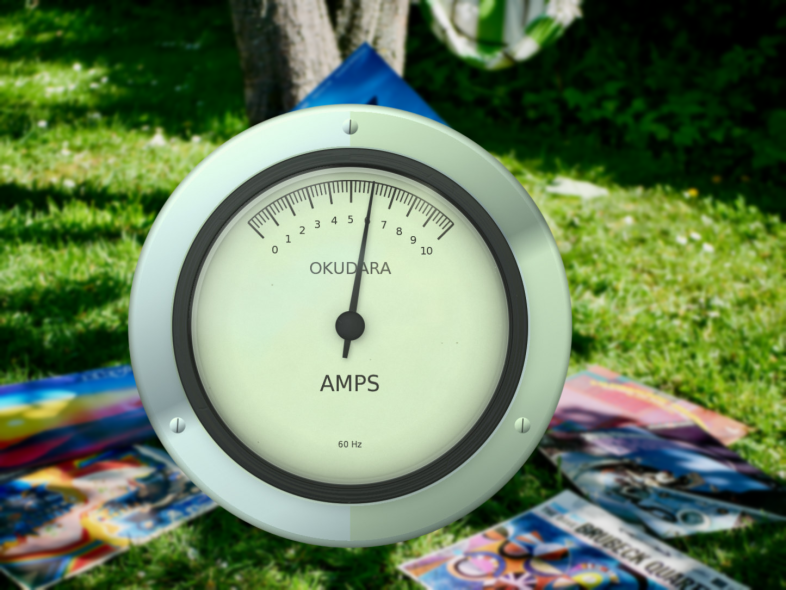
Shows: 6 A
